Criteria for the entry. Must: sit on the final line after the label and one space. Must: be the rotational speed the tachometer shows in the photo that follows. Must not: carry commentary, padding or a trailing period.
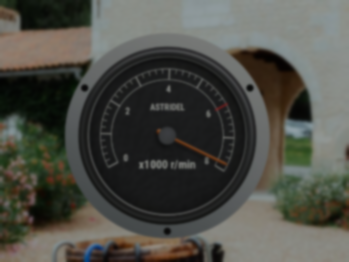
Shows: 7800 rpm
